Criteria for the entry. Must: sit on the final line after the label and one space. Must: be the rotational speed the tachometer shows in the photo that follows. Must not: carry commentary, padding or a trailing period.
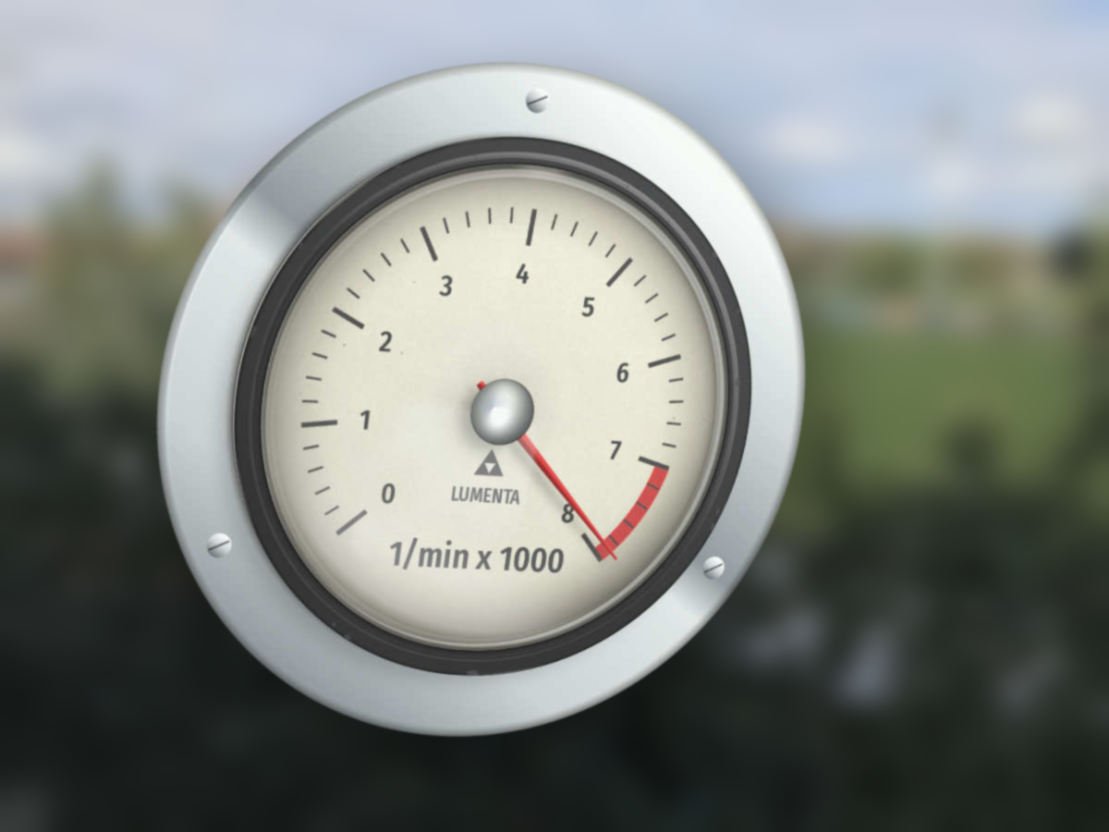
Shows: 7900 rpm
